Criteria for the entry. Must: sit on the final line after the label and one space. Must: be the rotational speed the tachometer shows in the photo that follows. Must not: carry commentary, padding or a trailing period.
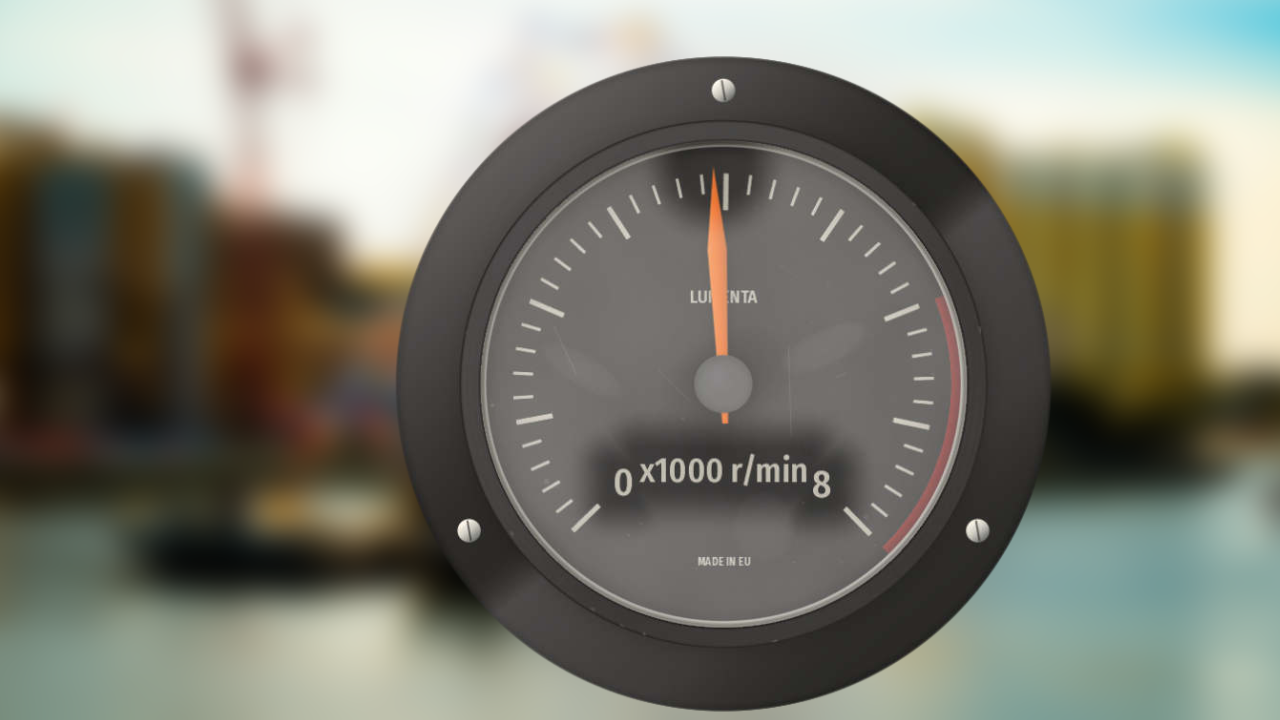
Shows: 3900 rpm
